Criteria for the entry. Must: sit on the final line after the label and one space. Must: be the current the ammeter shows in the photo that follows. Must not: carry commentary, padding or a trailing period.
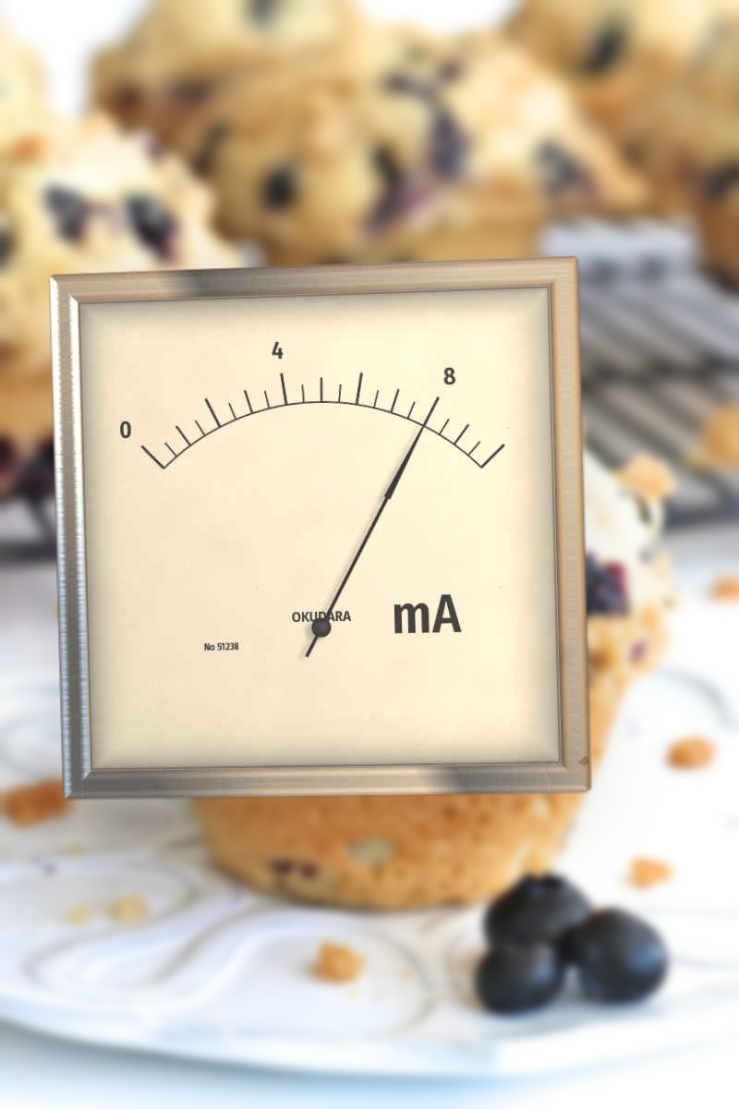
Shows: 8 mA
